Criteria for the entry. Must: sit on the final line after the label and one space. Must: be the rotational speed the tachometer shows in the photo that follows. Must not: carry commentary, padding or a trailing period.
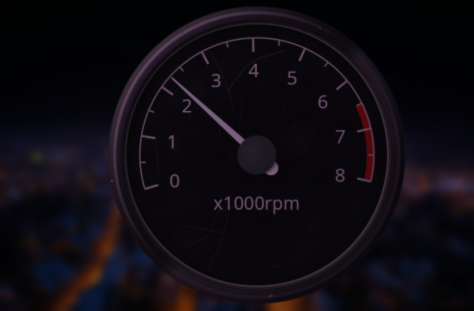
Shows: 2250 rpm
